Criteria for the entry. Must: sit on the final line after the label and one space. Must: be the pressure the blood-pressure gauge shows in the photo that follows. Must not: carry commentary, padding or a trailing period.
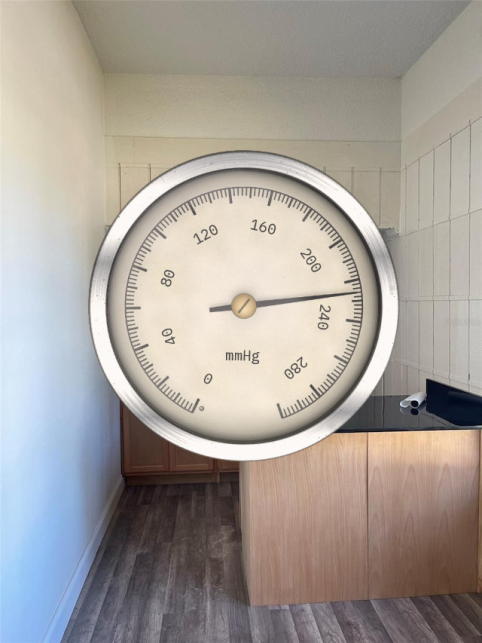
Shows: 226 mmHg
